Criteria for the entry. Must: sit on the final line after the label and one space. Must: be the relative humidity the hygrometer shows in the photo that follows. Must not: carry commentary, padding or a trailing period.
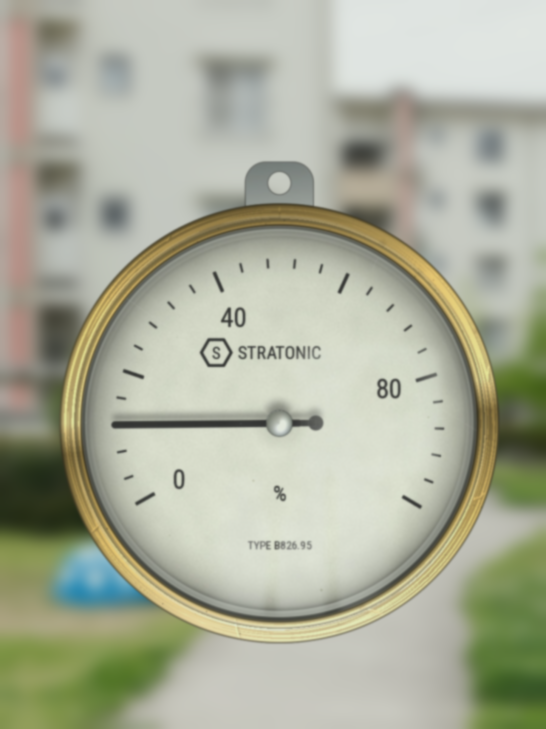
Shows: 12 %
